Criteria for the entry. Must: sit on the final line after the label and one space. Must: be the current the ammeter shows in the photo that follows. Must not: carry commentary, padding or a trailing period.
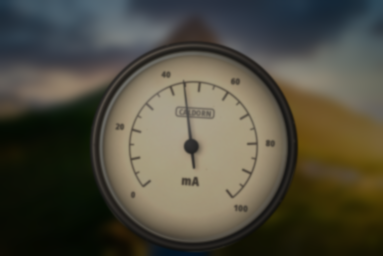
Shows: 45 mA
